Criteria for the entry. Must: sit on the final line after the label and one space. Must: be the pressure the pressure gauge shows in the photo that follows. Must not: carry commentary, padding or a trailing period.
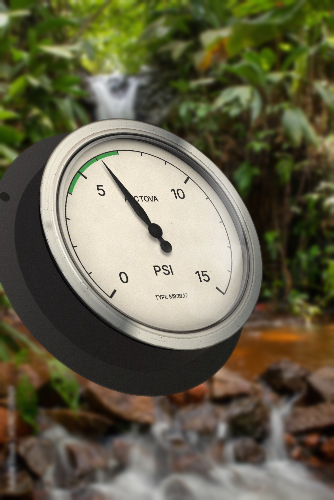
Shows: 6 psi
